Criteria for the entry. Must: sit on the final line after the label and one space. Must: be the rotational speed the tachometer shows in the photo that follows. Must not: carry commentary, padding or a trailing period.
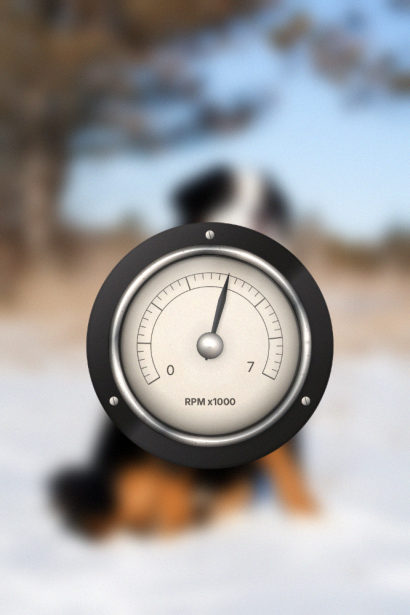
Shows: 4000 rpm
